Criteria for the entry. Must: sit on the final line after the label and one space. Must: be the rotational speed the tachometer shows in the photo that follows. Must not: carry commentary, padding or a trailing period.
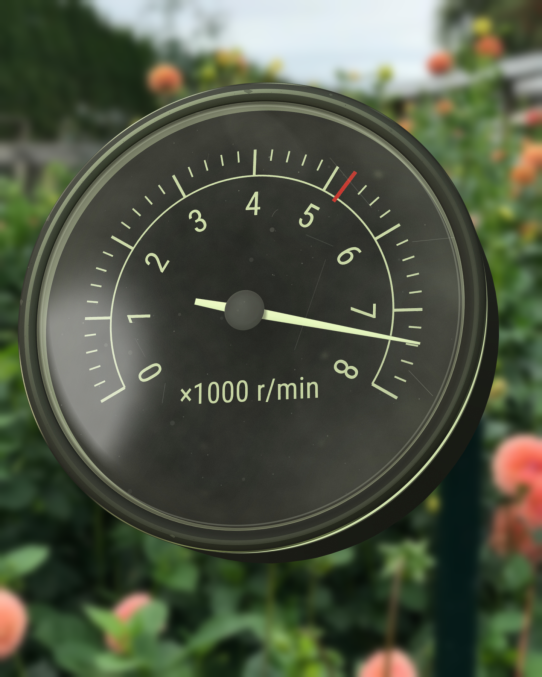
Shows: 7400 rpm
